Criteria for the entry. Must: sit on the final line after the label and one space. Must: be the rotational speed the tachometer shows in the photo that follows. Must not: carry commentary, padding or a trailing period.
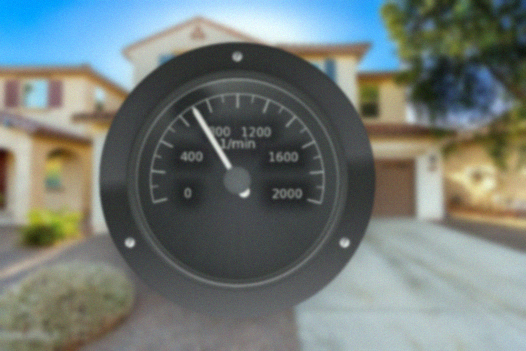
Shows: 700 rpm
